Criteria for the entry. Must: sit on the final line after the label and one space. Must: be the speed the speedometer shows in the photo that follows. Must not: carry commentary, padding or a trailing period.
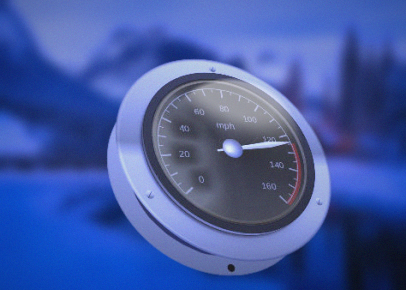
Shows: 125 mph
